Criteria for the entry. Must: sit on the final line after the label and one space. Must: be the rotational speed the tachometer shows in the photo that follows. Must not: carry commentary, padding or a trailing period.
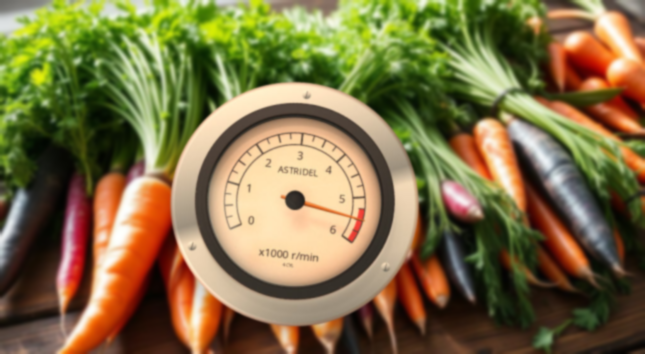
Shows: 5500 rpm
